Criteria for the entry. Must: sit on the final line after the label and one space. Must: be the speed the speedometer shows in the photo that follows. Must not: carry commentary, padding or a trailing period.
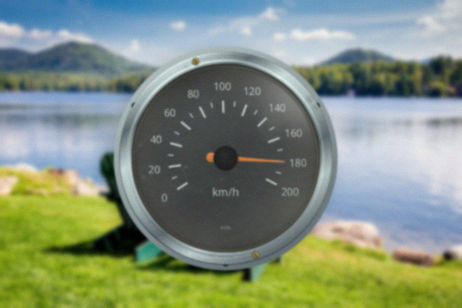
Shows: 180 km/h
